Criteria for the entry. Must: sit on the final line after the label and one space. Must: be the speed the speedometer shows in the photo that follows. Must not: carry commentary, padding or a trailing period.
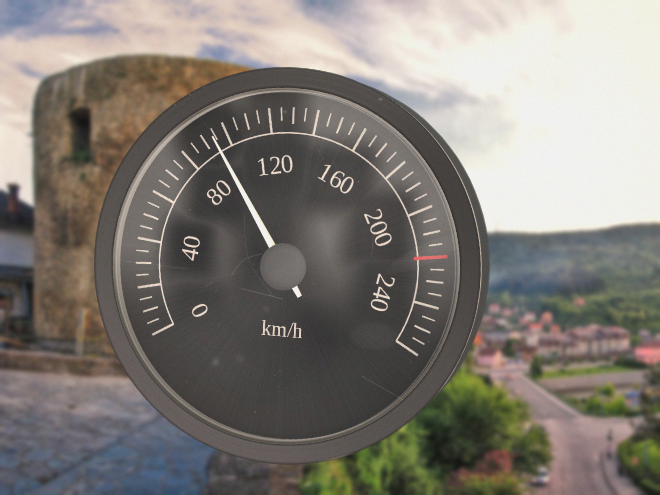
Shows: 95 km/h
